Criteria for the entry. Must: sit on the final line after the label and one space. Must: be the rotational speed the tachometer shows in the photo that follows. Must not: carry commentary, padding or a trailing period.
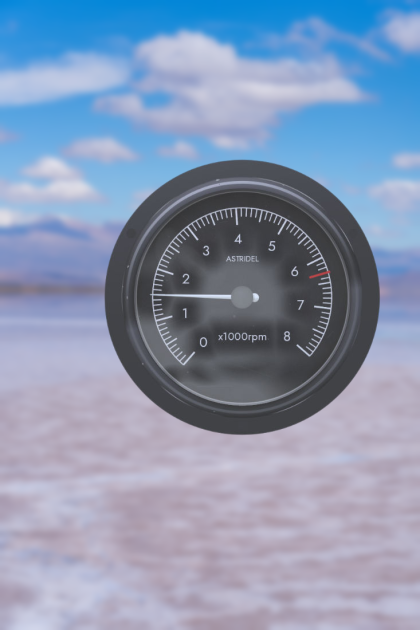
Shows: 1500 rpm
